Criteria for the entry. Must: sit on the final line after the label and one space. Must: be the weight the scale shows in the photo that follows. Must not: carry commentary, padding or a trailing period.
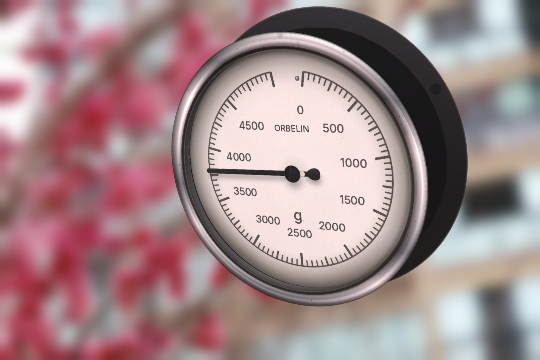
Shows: 3800 g
